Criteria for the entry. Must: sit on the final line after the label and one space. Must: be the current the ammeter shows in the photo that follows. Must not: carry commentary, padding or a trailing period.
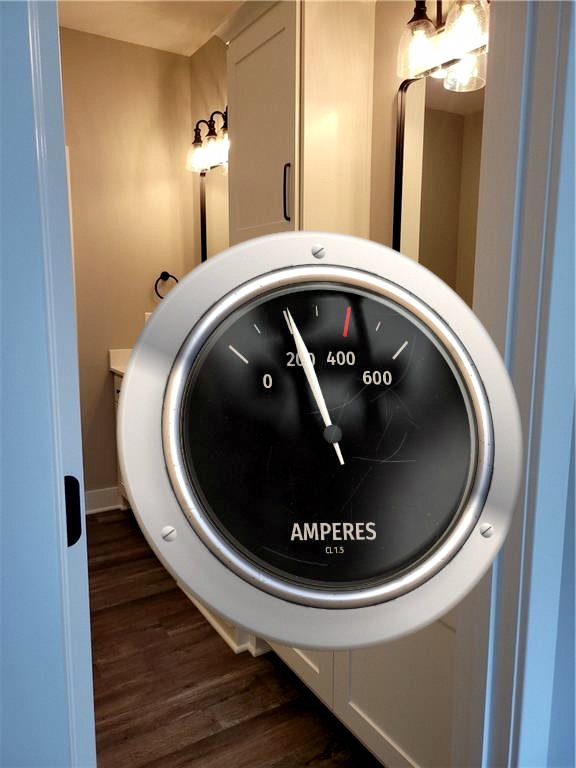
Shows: 200 A
